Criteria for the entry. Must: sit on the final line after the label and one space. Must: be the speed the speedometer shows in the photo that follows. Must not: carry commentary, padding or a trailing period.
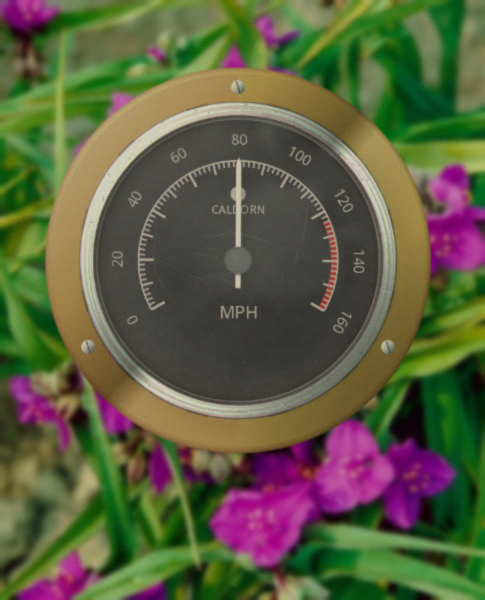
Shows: 80 mph
